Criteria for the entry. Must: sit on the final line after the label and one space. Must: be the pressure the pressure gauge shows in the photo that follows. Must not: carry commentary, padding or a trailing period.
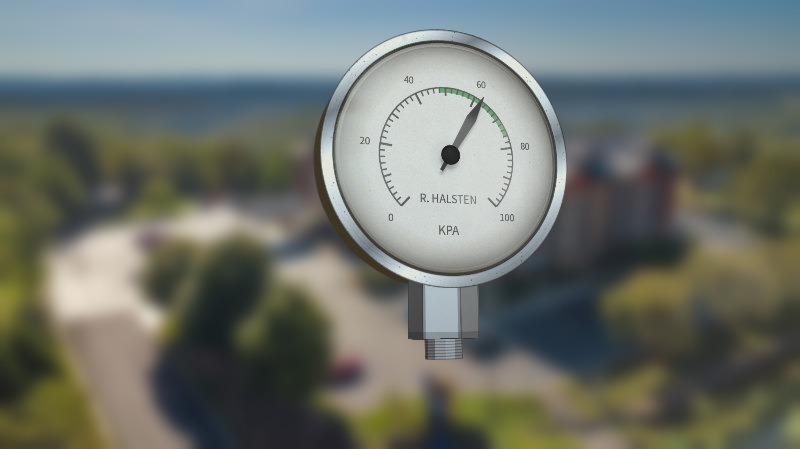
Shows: 62 kPa
